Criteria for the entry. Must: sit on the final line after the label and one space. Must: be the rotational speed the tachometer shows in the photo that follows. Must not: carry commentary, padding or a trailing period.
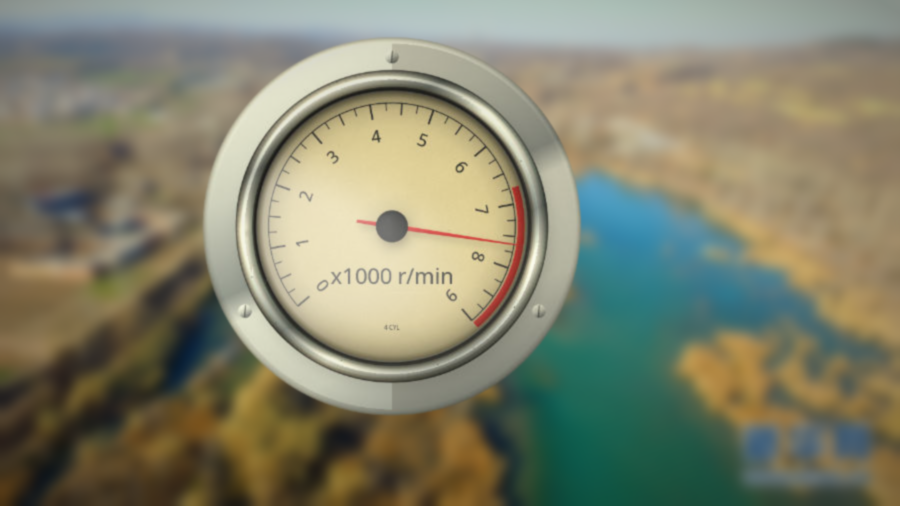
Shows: 7625 rpm
